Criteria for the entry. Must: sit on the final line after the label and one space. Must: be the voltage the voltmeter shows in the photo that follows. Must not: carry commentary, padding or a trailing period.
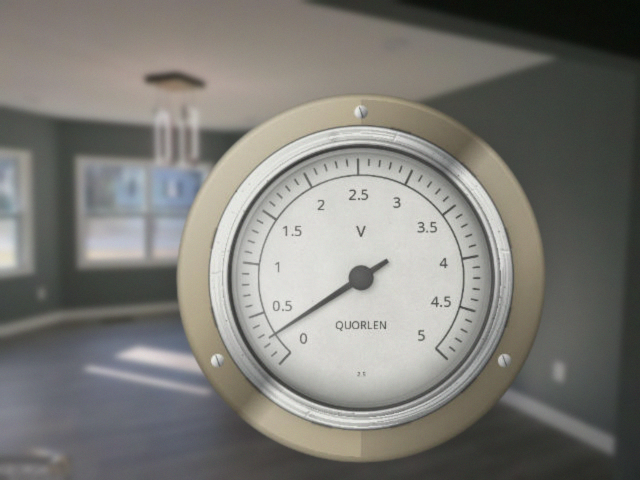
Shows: 0.25 V
